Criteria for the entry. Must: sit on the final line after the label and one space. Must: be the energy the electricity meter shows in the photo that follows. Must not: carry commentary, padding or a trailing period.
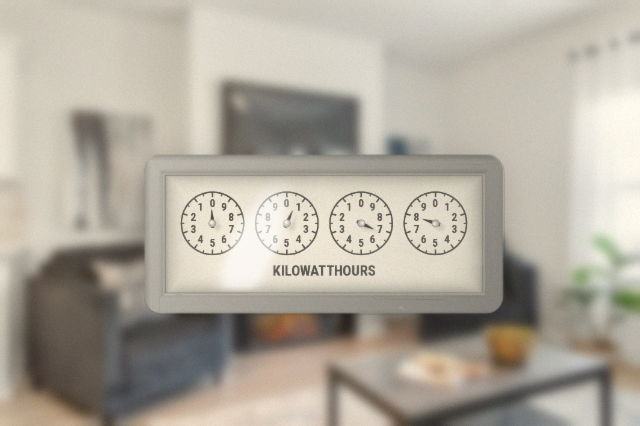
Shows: 68 kWh
